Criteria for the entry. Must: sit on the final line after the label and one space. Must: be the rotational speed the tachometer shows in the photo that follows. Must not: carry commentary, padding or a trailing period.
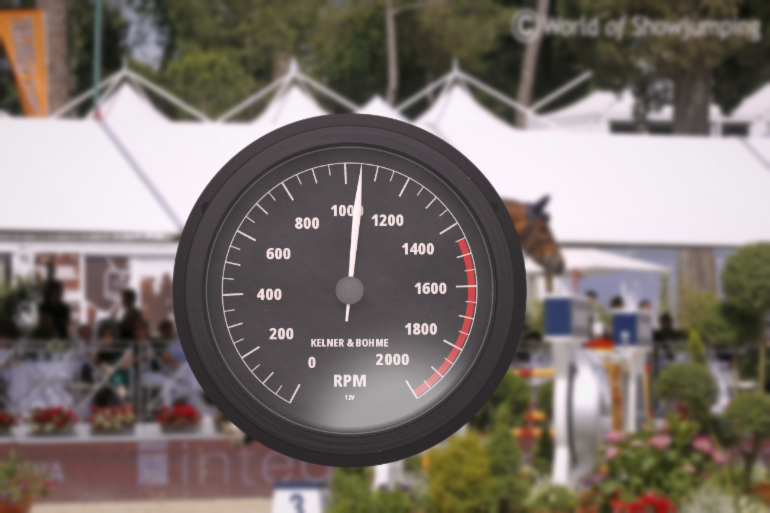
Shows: 1050 rpm
